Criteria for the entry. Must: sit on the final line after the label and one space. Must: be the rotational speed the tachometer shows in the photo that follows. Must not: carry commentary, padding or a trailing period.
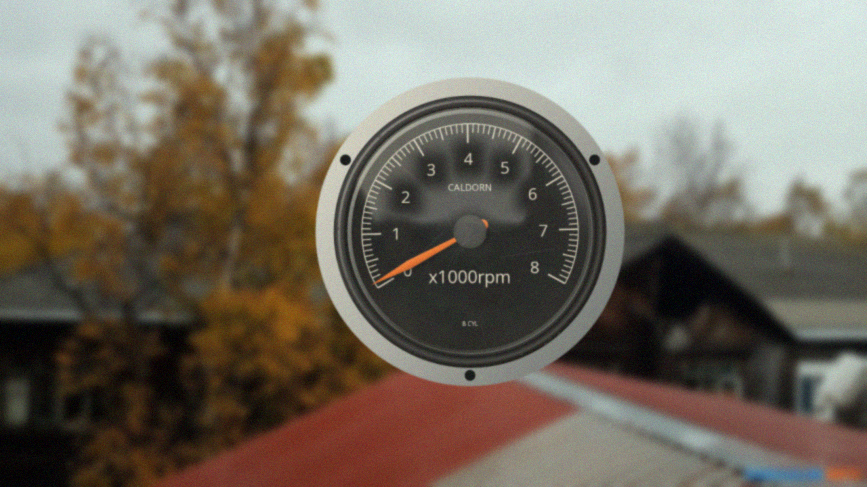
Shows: 100 rpm
